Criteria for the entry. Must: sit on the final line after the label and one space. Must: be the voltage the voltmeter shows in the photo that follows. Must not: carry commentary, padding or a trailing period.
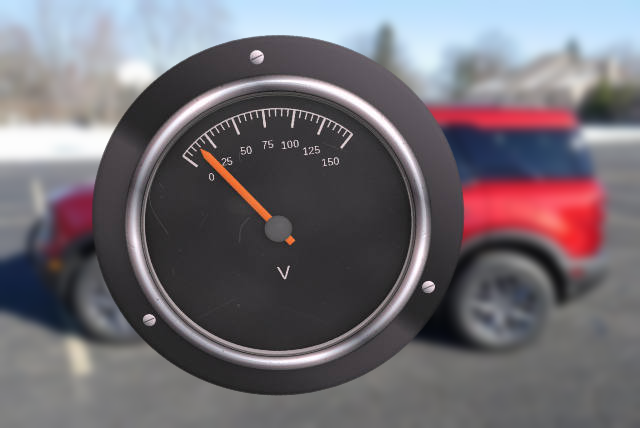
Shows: 15 V
